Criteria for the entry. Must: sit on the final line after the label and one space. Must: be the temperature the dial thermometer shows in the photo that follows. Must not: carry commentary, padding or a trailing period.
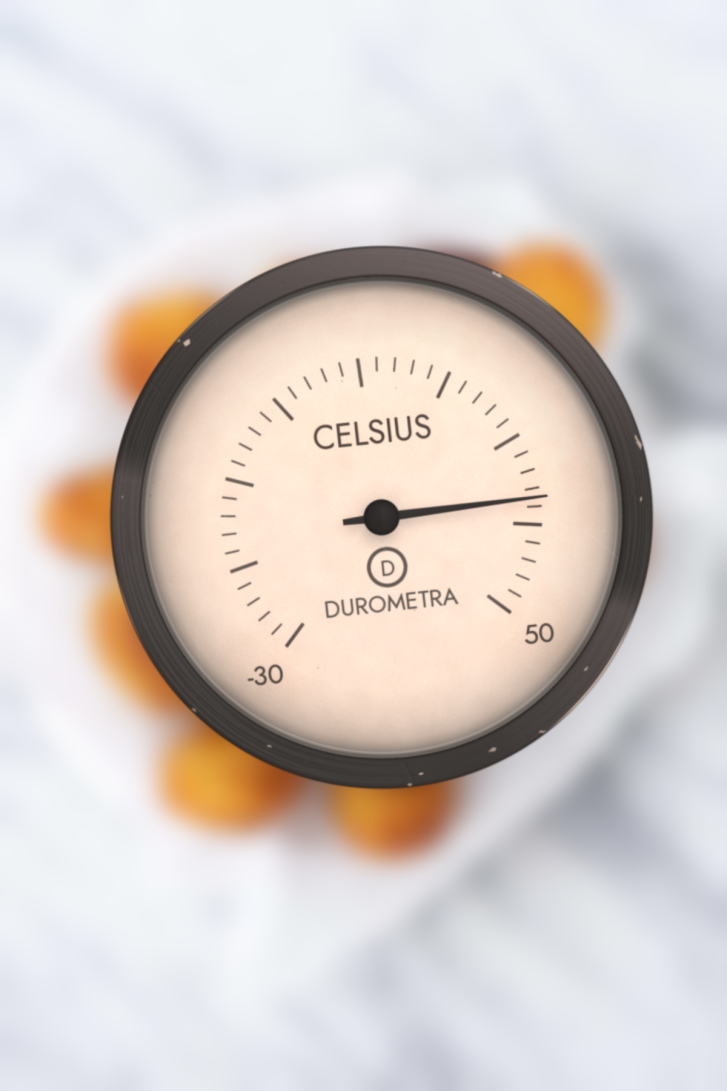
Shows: 37 °C
